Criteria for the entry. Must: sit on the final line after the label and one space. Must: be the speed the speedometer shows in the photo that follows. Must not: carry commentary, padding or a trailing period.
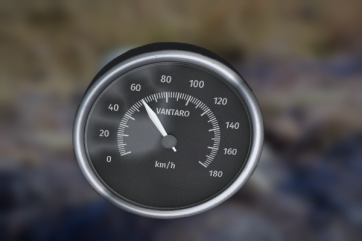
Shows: 60 km/h
